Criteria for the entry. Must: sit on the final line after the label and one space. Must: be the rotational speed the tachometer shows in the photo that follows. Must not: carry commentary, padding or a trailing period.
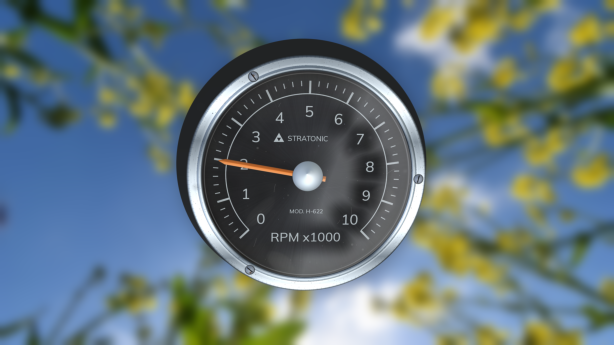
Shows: 2000 rpm
